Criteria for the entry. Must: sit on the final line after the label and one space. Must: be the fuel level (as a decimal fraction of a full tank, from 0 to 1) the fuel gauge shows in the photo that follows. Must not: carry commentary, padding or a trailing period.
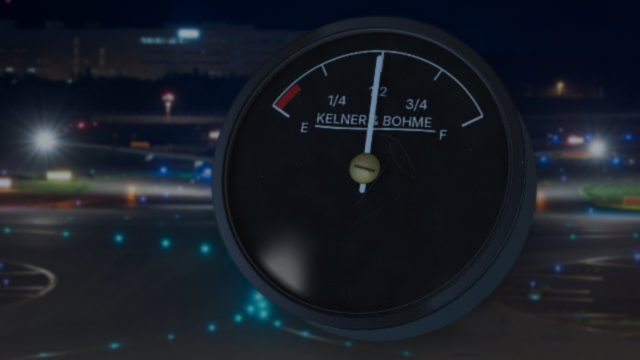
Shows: 0.5
